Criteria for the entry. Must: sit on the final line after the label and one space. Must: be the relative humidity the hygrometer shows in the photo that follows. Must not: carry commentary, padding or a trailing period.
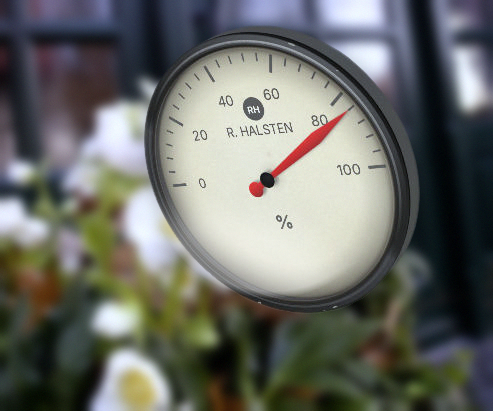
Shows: 84 %
